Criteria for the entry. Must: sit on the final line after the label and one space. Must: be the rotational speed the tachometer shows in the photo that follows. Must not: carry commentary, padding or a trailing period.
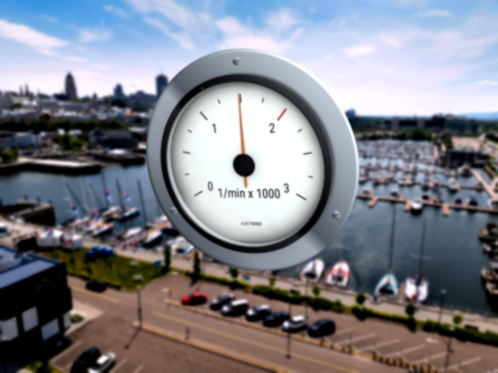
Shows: 1500 rpm
